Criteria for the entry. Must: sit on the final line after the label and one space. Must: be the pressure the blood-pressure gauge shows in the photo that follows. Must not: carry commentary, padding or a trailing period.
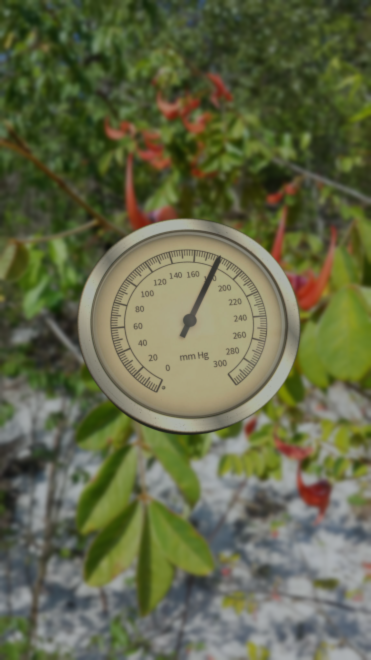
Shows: 180 mmHg
